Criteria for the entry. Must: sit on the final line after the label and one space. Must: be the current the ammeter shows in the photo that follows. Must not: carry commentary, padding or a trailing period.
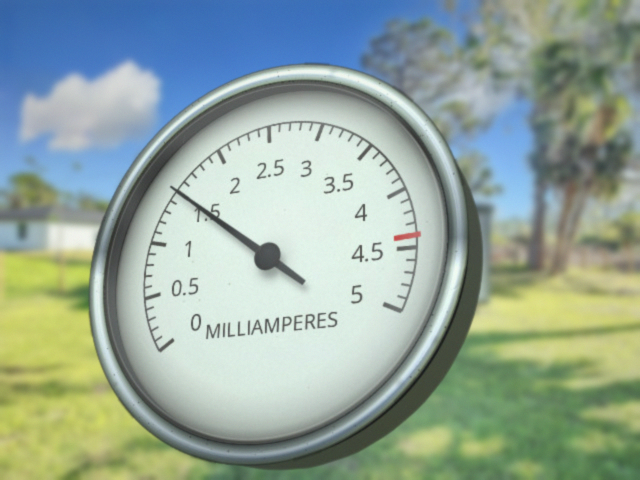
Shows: 1.5 mA
